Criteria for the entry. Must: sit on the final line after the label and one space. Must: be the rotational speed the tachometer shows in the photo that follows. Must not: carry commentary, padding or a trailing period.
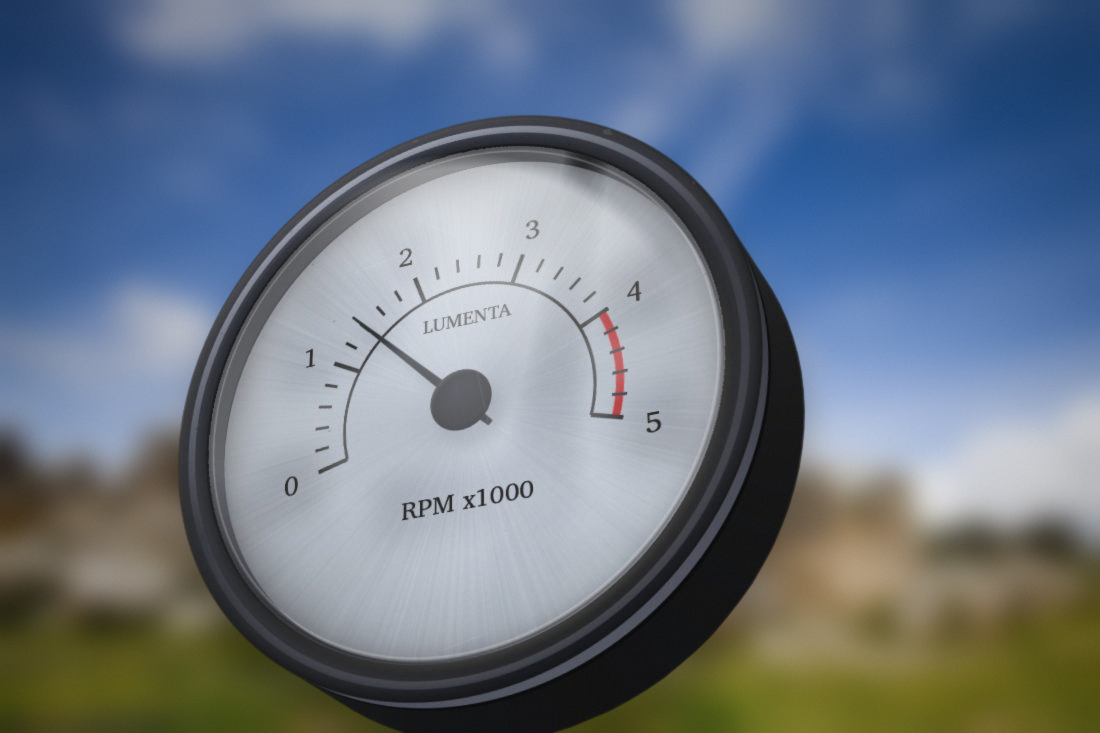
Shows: 1400 rpm
